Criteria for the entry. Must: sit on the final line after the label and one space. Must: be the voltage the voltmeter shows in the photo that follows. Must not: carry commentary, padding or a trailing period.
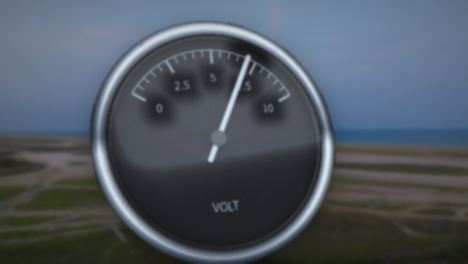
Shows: 7 V
